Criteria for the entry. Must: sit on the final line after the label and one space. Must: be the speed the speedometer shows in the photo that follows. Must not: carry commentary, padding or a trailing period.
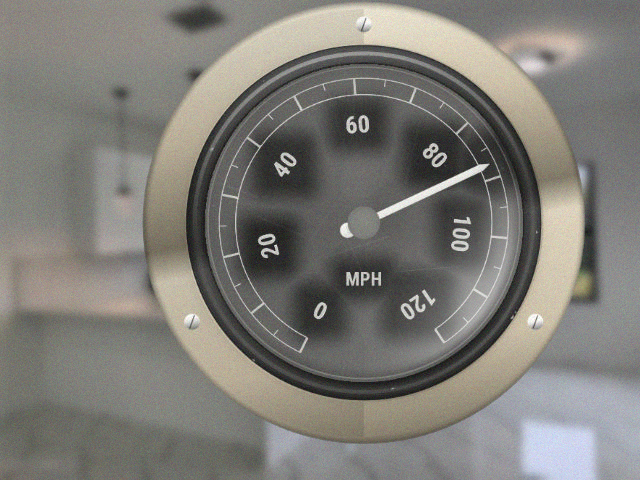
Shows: 87.5 mph
